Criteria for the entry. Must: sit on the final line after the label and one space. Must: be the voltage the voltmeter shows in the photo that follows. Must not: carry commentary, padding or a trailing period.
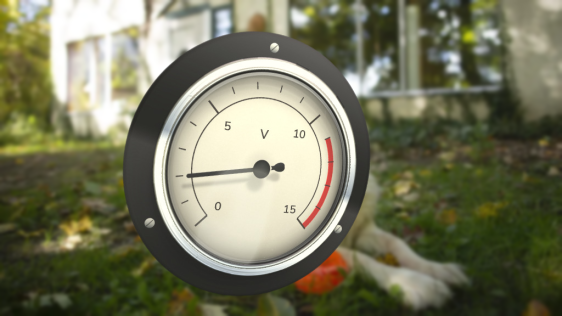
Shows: 2 V
